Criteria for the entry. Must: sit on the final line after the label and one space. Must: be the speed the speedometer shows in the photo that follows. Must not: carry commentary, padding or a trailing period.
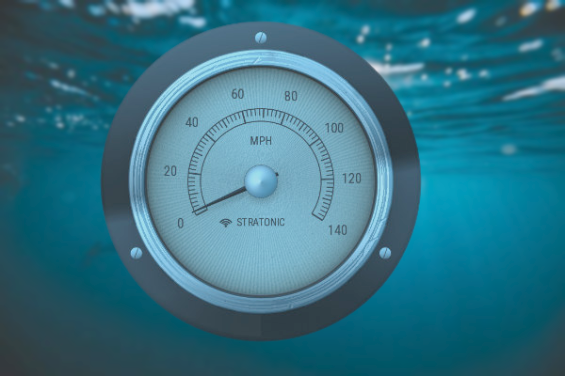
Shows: 2 mph
